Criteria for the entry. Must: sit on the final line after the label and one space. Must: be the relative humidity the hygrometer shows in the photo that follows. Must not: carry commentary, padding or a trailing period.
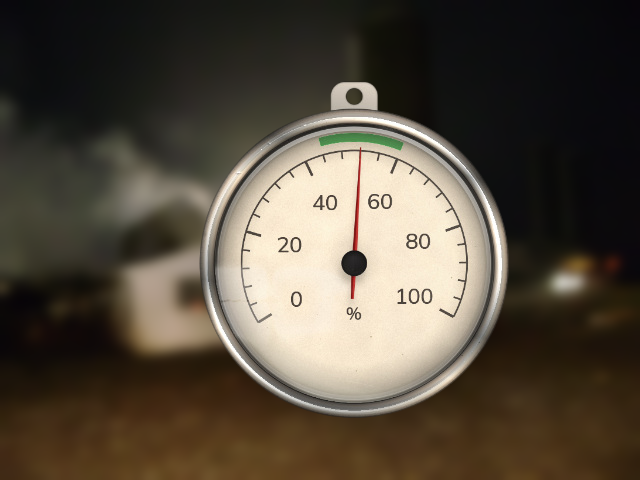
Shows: 52 %
